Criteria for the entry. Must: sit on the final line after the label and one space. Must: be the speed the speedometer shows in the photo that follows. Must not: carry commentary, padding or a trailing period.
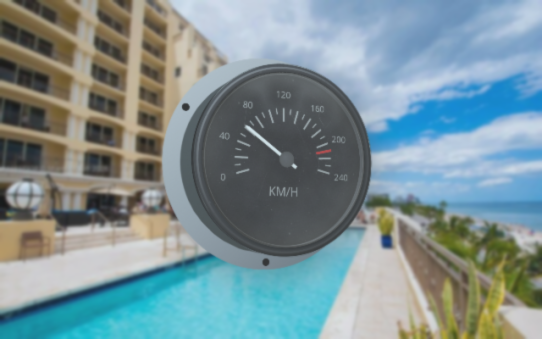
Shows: 60 km/h
